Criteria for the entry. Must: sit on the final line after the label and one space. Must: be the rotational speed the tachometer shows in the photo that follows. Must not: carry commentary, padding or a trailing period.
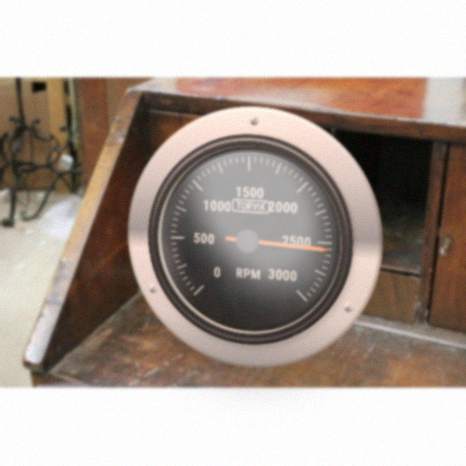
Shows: 2550 rpm
